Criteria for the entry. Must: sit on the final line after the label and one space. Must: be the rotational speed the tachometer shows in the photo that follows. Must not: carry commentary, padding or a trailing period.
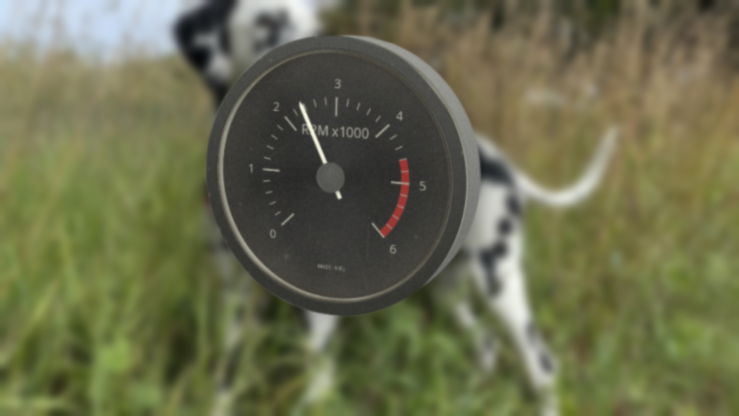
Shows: 2400 rpm
